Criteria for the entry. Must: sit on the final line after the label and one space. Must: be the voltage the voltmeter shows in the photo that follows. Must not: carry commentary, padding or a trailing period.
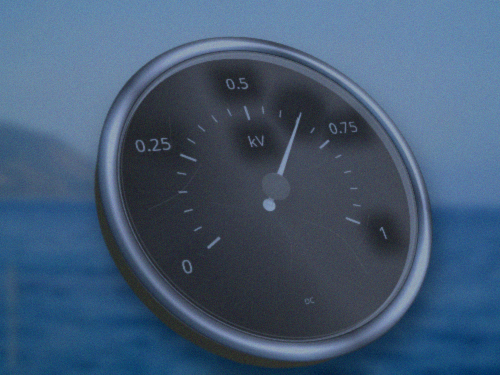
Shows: 0.65 kV
